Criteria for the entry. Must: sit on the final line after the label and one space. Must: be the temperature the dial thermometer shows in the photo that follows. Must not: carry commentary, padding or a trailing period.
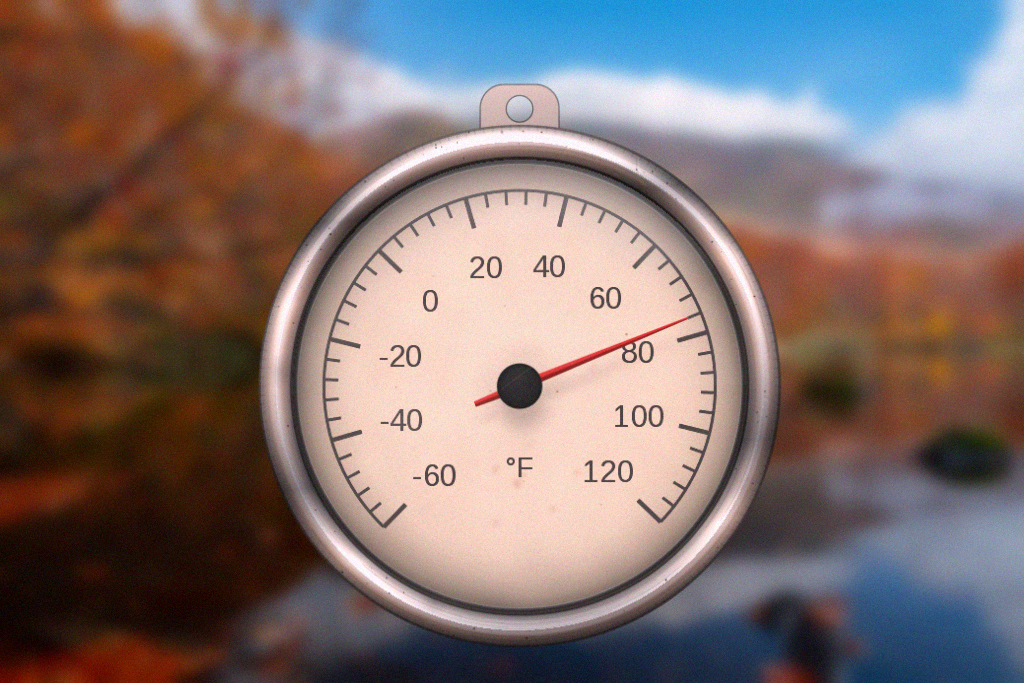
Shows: 76 °F
